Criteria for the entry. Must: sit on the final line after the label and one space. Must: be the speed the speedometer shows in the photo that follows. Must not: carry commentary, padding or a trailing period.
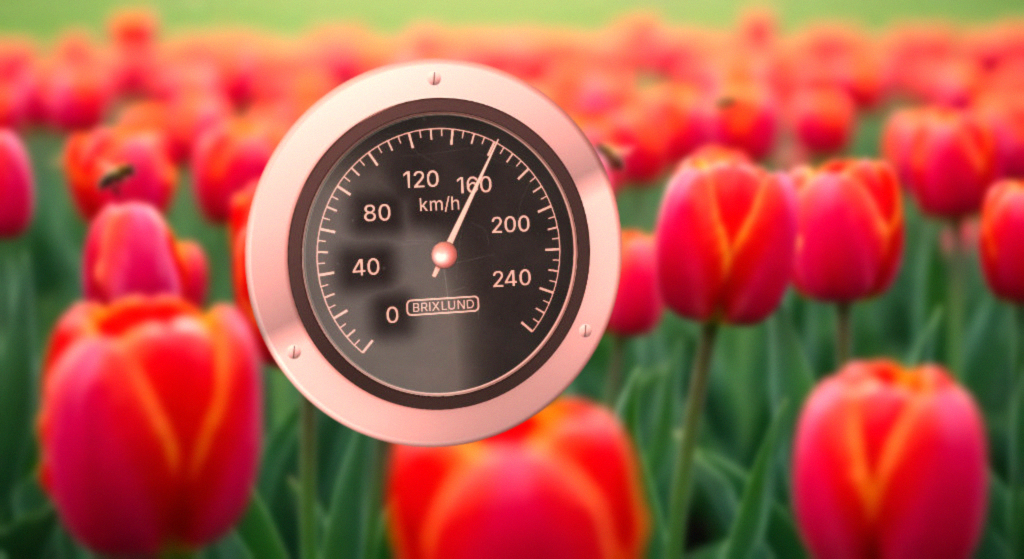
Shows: 160 km/h
